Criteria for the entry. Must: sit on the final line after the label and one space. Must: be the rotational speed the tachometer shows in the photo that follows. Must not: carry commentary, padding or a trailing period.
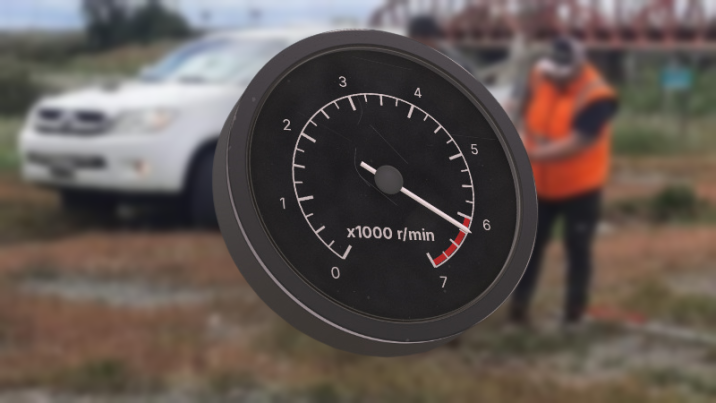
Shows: 6250 rpm
